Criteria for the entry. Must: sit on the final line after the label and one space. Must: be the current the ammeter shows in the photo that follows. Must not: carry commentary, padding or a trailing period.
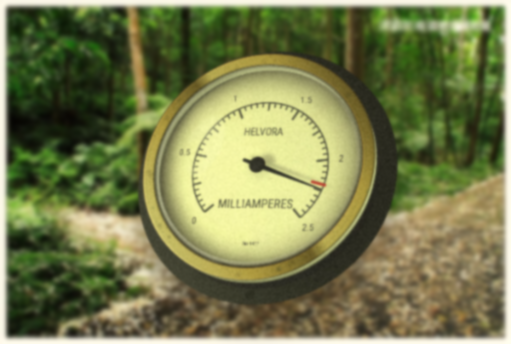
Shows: 2.25 mA
